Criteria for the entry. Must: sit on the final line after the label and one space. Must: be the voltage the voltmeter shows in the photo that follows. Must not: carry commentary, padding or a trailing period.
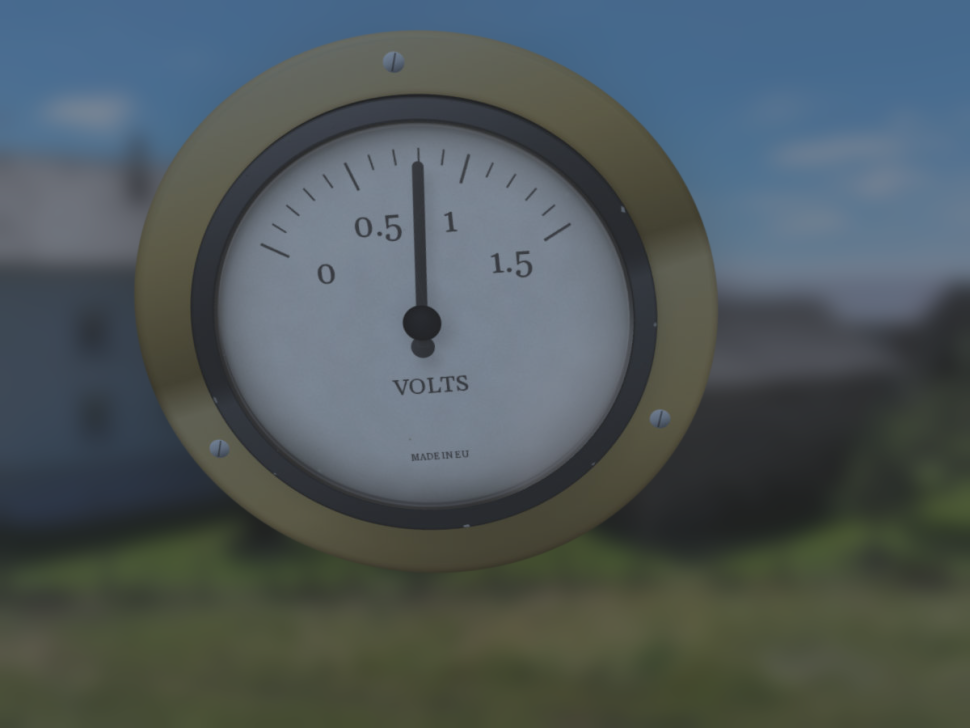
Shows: 0.8 V
